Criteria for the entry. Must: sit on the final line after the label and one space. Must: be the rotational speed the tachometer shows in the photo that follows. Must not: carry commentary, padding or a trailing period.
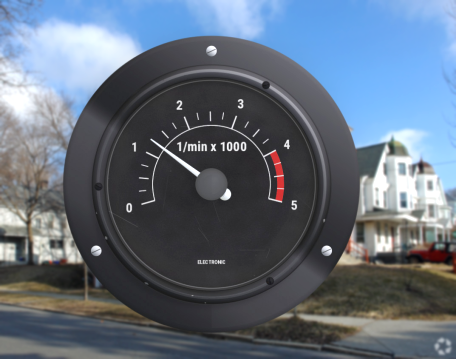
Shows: 1250 rpm
